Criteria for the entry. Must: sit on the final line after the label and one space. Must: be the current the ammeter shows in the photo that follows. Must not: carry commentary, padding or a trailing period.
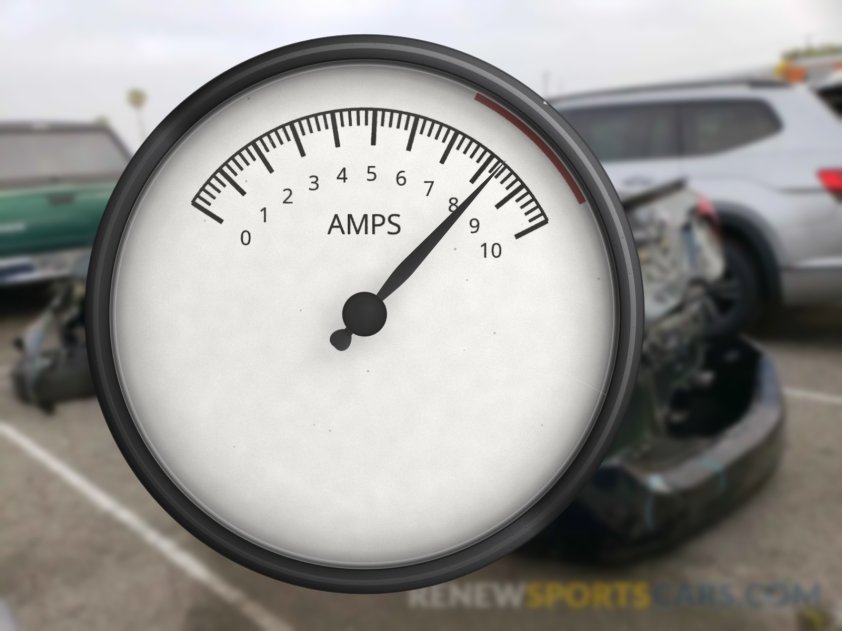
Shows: 8.3 A
